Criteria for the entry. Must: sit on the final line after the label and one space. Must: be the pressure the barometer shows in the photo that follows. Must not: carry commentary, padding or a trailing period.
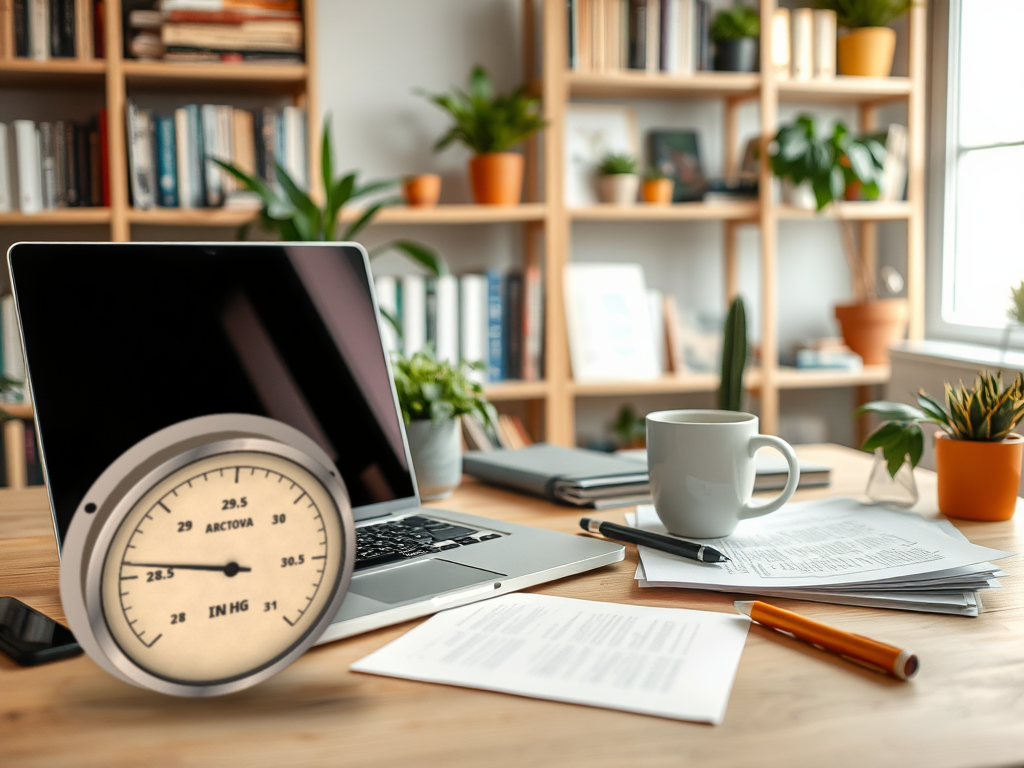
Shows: 28.6 inHg
